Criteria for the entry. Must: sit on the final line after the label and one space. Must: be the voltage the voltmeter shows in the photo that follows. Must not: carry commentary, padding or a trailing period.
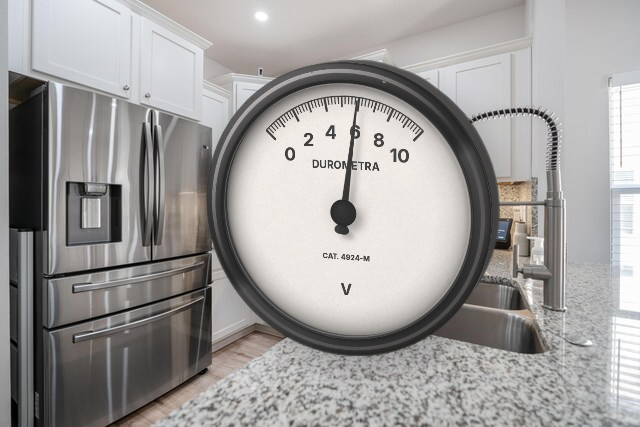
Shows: 6 V
